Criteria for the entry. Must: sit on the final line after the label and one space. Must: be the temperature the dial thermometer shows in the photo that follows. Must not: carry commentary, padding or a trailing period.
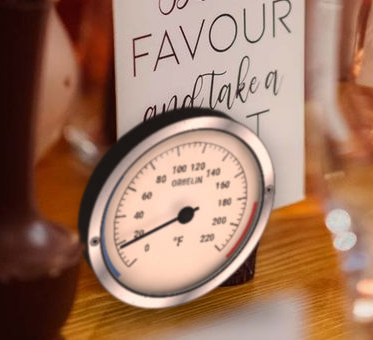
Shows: 20 °F
